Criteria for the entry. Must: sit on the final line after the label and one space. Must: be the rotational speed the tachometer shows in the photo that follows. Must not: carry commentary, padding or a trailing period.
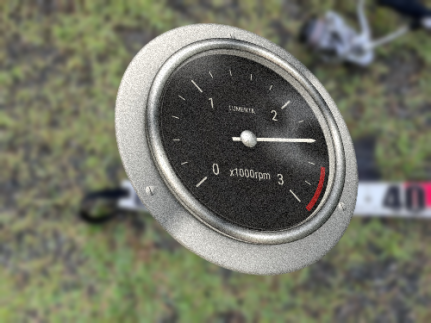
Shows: 2400 rpm
